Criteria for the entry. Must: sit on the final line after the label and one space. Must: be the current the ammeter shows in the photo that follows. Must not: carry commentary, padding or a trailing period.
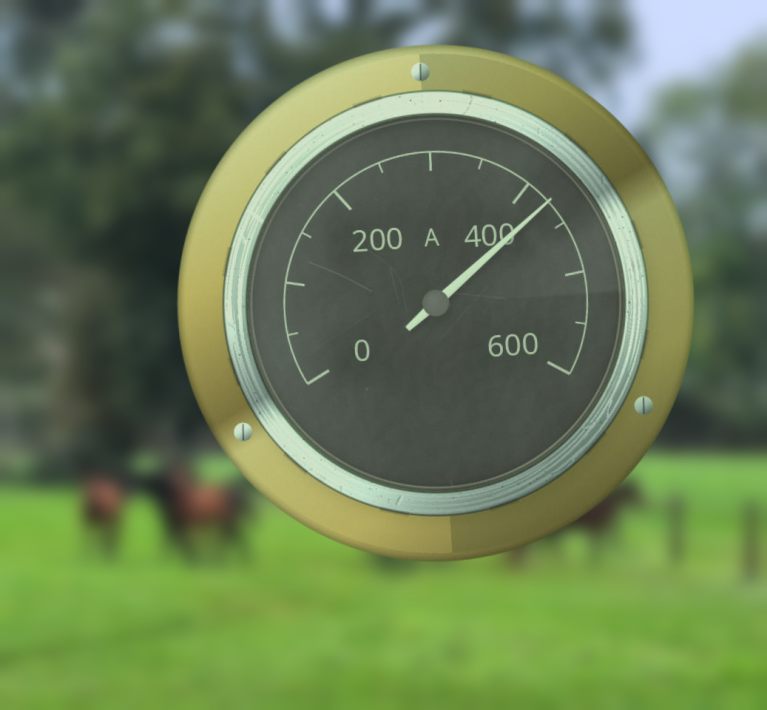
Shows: 425 A
